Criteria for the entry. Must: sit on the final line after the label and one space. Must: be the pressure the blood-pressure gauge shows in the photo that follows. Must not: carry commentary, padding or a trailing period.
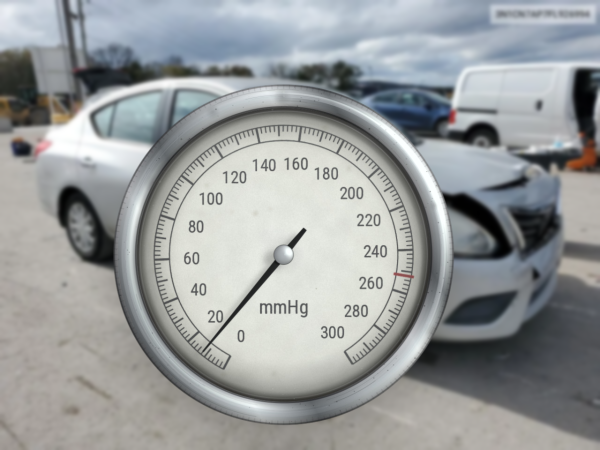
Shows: 12 mmHg
